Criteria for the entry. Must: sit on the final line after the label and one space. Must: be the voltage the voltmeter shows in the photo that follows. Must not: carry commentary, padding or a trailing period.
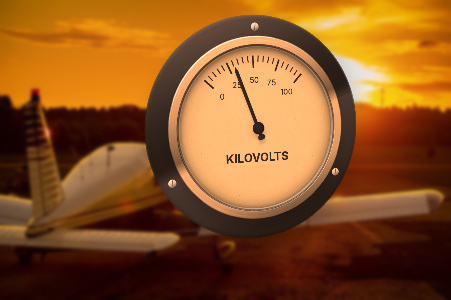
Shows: 30 kV
